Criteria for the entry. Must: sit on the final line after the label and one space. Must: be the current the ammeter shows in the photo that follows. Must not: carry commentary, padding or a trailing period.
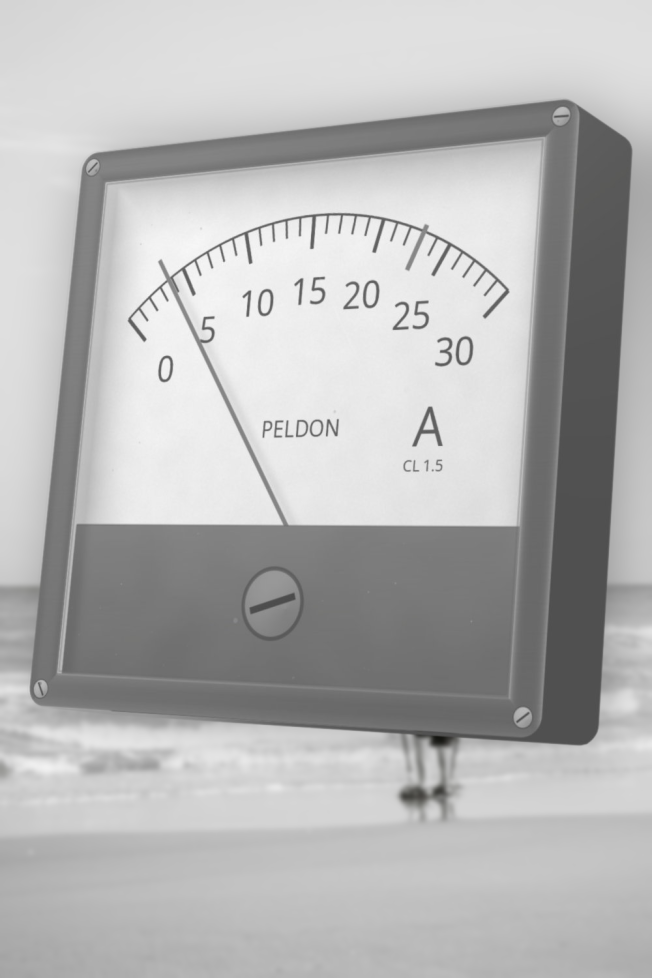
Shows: 4 A
